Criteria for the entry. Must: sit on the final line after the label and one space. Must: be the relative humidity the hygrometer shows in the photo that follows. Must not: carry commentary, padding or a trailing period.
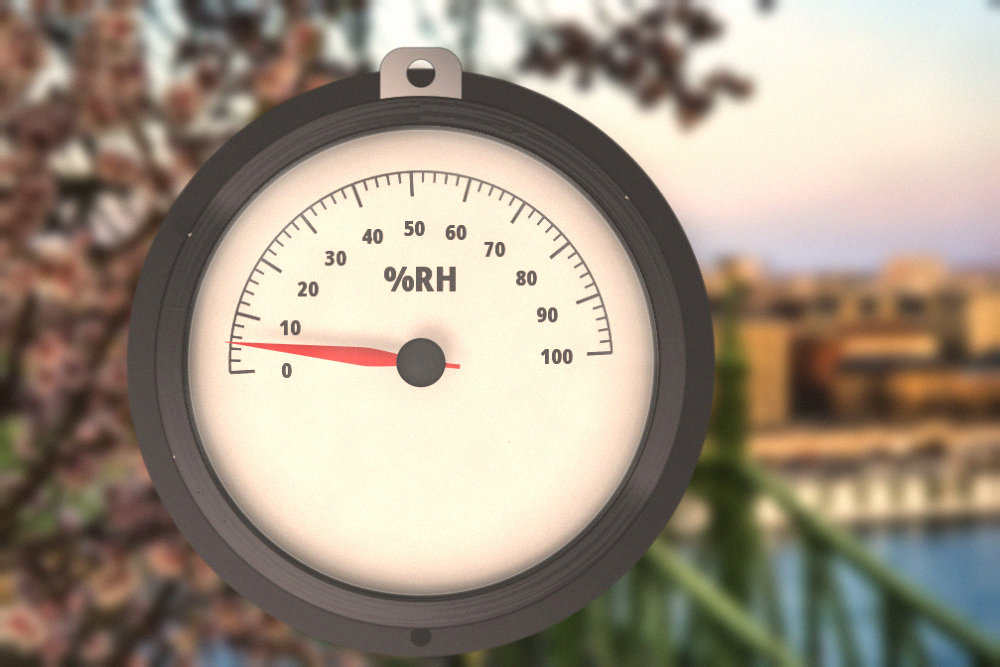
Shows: 5 %
